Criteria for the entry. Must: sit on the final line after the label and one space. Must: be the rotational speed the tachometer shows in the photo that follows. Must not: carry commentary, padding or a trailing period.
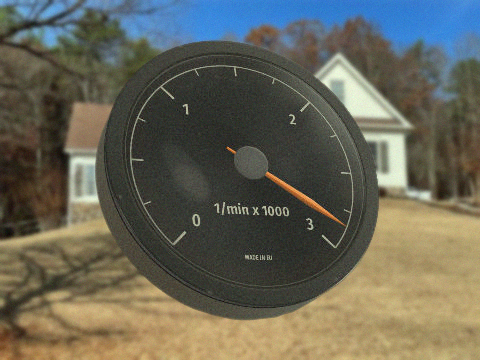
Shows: 2875 rpm
